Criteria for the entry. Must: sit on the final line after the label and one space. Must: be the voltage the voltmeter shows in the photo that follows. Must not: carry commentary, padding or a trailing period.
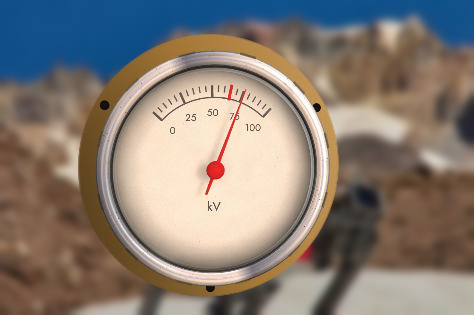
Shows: 75 kV
